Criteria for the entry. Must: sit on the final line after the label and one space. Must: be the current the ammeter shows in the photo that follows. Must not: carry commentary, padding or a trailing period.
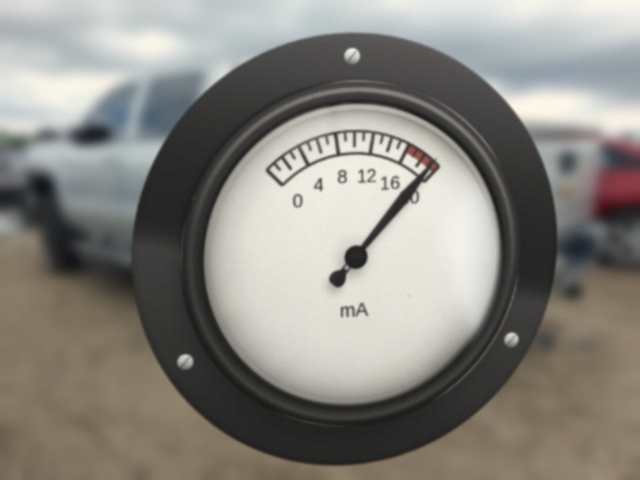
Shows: 19 mA
